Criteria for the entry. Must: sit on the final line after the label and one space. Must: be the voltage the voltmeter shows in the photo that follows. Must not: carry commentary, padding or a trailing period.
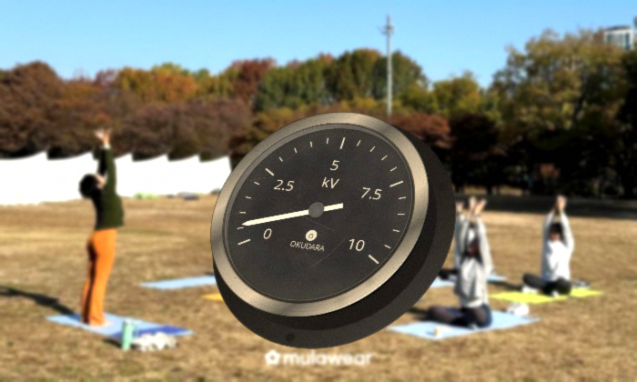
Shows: 0.5 kV
